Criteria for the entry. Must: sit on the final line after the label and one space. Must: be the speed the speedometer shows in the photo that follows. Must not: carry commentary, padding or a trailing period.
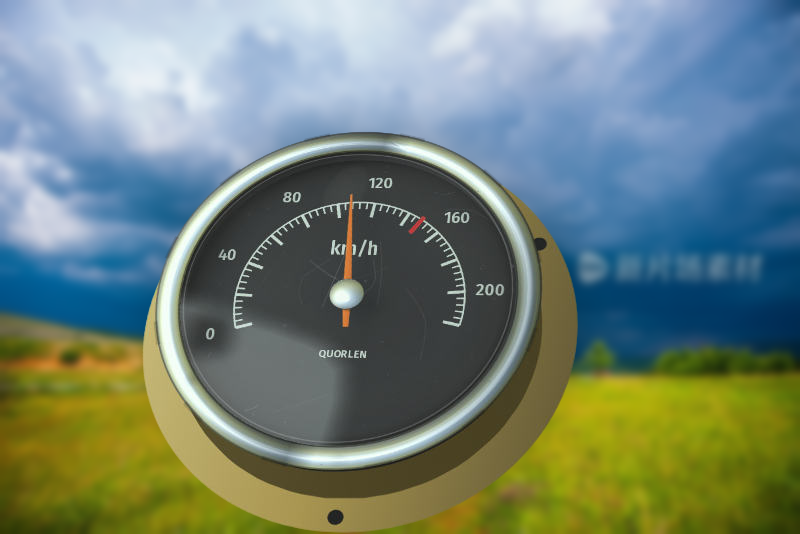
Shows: 108 km/h
